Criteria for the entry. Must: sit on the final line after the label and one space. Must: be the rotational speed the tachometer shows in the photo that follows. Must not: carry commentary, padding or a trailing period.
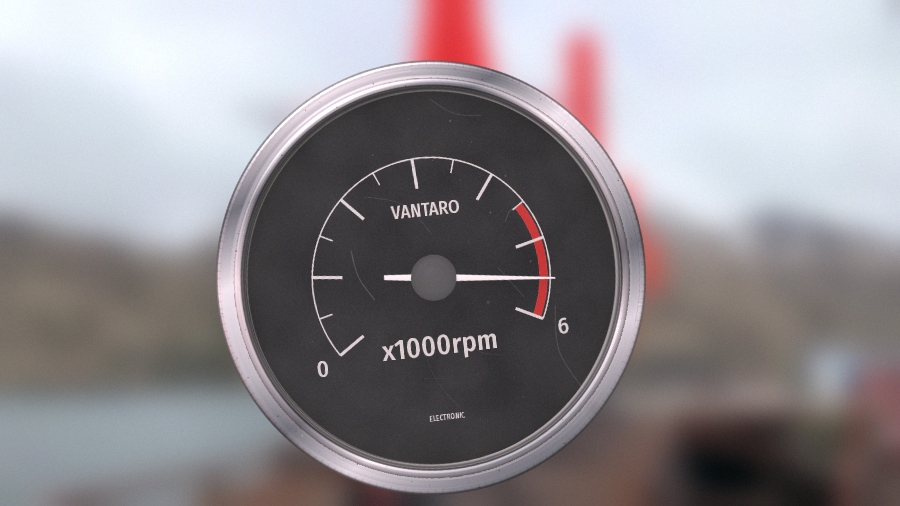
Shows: 5500 rpm
